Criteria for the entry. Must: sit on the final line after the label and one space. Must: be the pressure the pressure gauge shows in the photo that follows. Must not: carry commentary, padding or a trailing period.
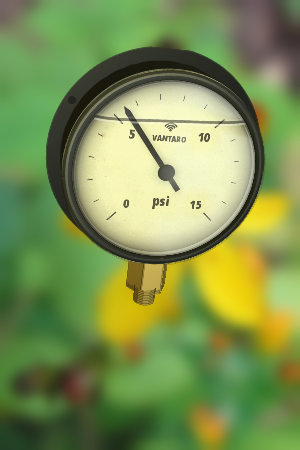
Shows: 5.5 psi
